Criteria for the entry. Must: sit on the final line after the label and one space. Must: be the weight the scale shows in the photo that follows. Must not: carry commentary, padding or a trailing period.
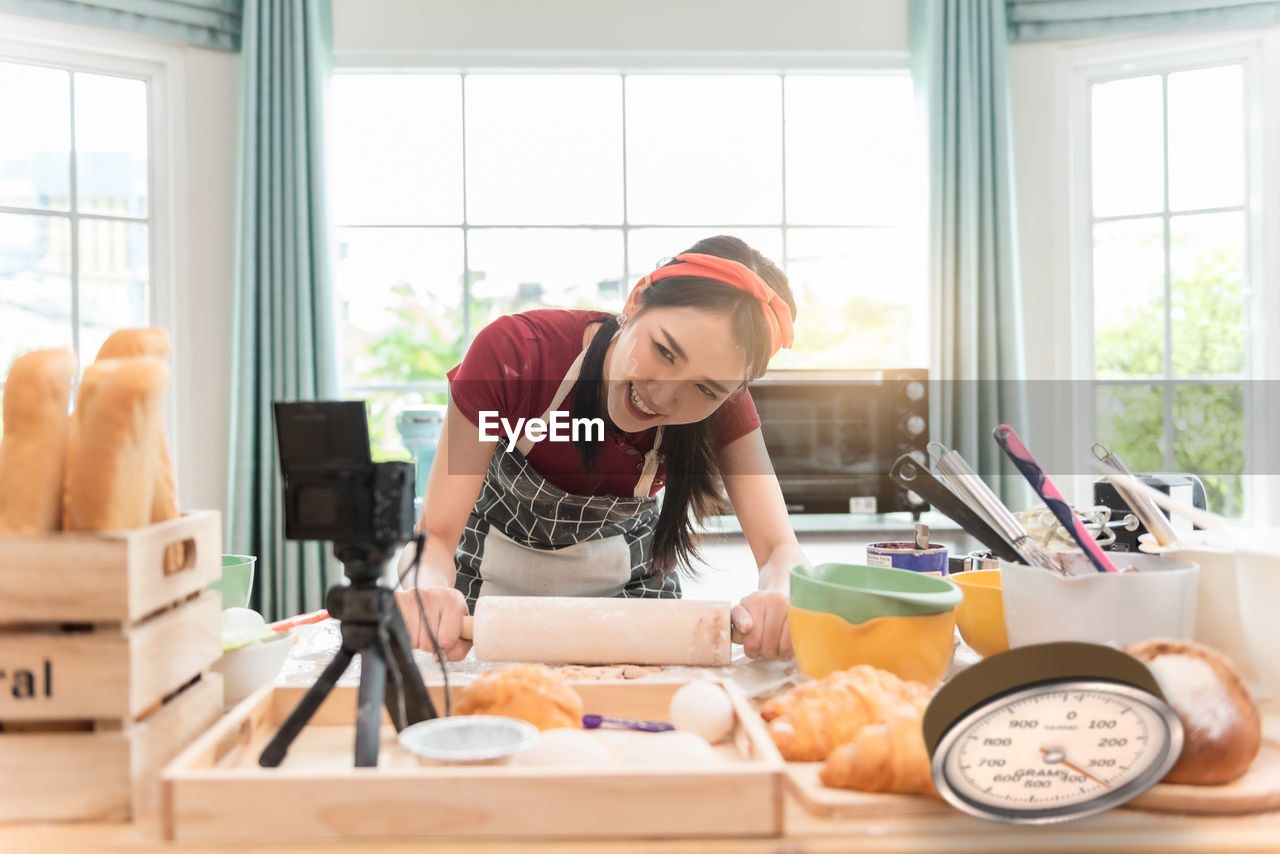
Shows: 350 g
